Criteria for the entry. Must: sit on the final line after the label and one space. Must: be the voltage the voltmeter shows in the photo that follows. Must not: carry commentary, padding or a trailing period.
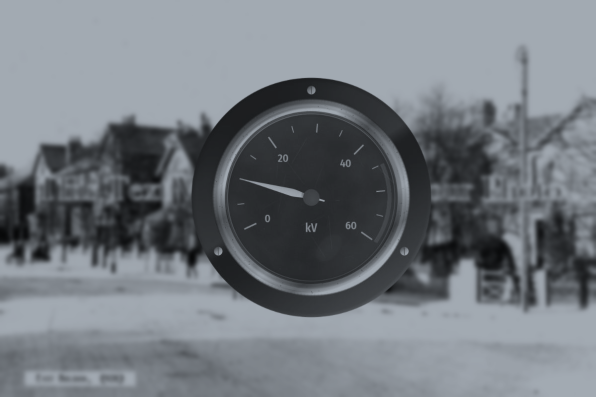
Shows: 10 kV
